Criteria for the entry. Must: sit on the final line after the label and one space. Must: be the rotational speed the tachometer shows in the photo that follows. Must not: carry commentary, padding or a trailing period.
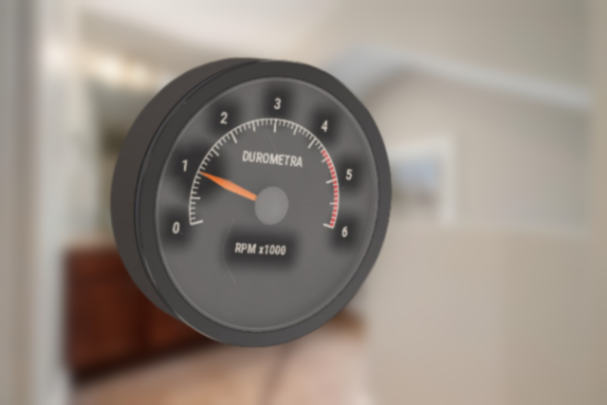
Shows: 1000 rpm
